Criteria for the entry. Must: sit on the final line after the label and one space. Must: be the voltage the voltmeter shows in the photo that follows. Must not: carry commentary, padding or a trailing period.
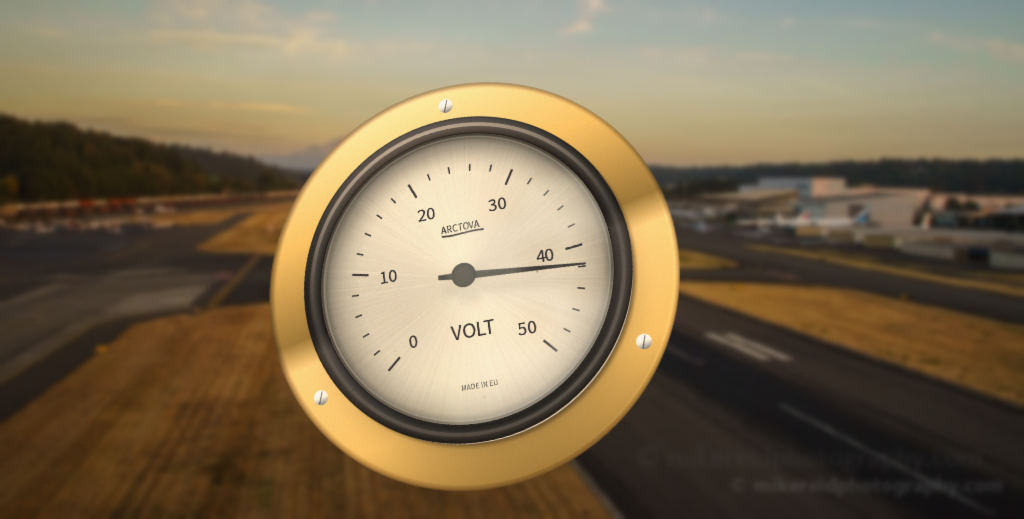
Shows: 42 V
